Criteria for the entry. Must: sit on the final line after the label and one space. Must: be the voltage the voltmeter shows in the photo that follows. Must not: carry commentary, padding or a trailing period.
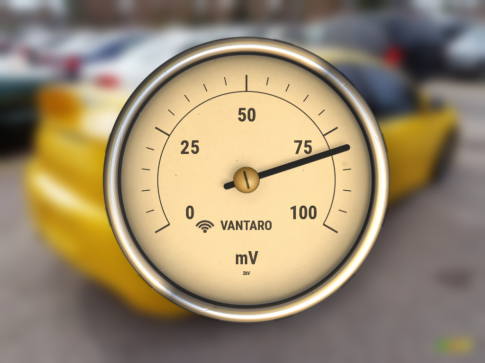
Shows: 80 mV
